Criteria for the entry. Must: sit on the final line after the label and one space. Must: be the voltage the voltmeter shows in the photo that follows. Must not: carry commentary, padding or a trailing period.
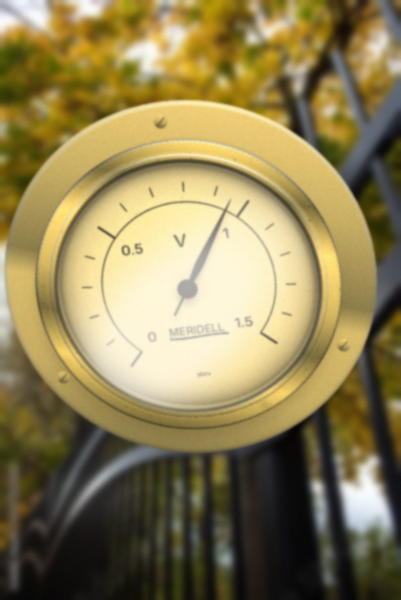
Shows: 0.95 V
